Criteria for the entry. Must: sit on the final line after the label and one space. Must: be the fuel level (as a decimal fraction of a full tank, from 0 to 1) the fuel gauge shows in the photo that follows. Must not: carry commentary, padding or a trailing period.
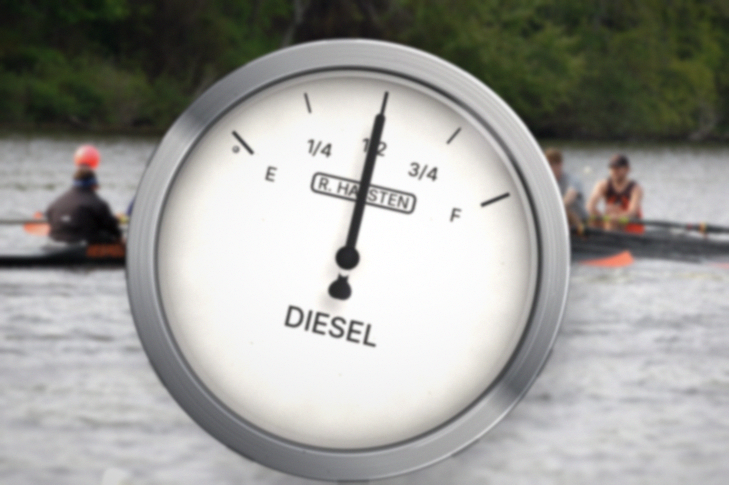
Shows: 0.5
